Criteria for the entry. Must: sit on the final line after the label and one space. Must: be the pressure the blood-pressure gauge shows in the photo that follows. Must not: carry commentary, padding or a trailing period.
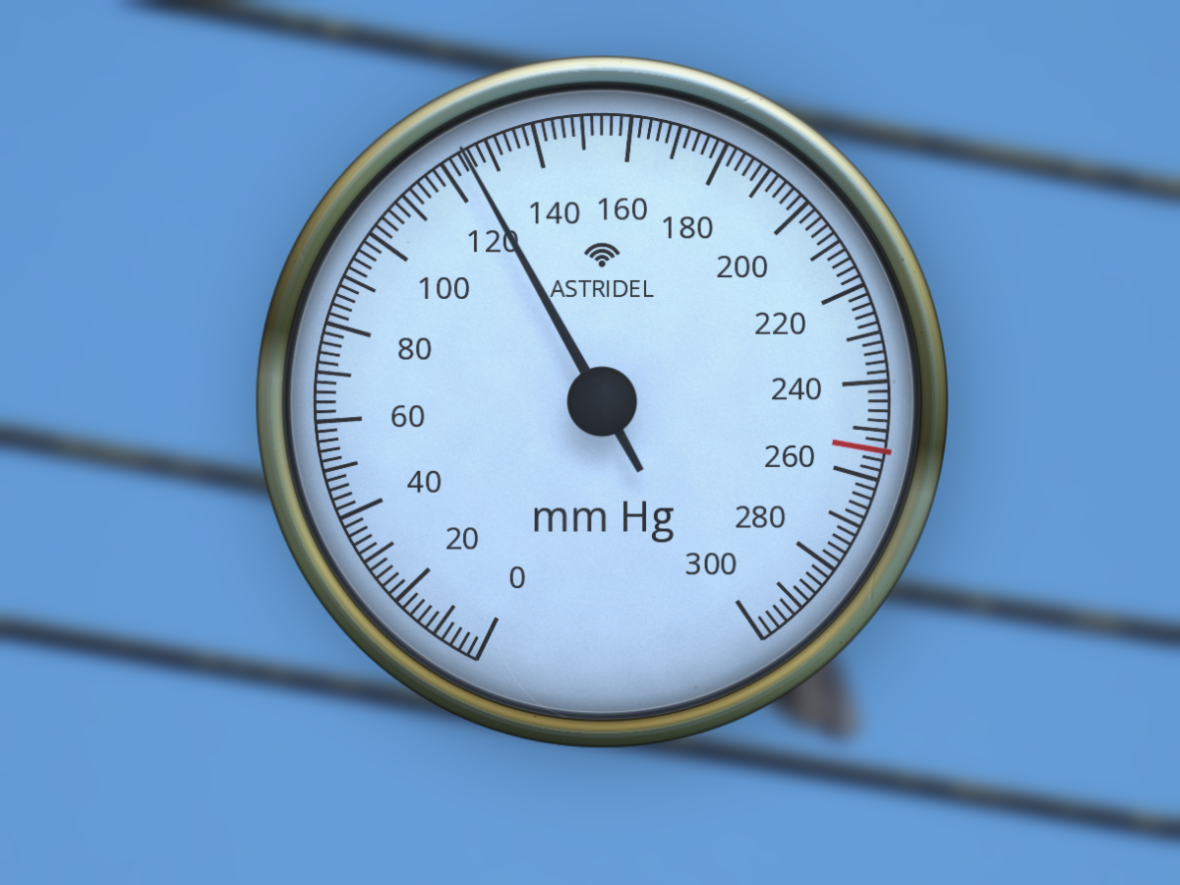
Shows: 125 mmHg
